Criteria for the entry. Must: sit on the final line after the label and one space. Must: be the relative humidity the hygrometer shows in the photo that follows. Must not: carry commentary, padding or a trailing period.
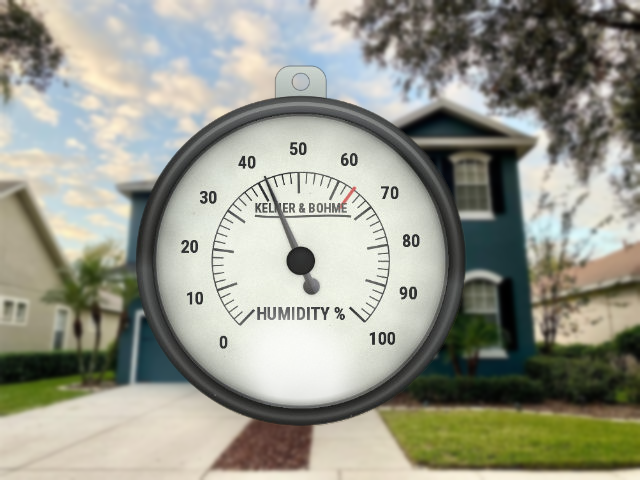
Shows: 42 %
